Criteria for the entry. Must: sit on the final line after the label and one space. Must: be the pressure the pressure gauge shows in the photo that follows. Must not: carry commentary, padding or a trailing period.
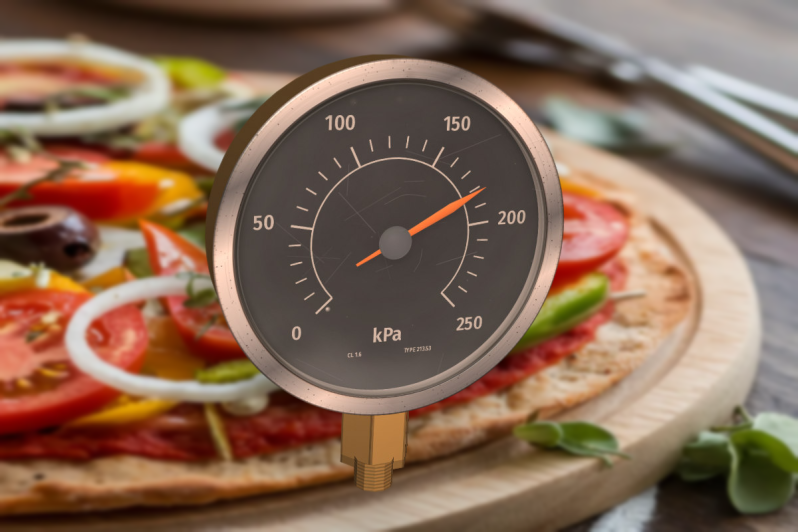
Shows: 180 kPa
